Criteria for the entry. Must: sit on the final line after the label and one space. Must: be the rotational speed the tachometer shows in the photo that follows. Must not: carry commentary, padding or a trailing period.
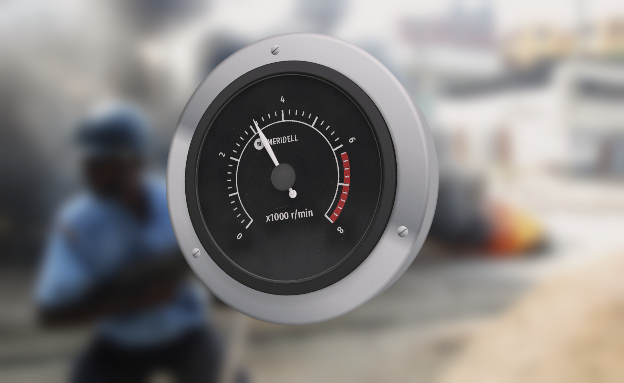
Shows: 3200 rpm
